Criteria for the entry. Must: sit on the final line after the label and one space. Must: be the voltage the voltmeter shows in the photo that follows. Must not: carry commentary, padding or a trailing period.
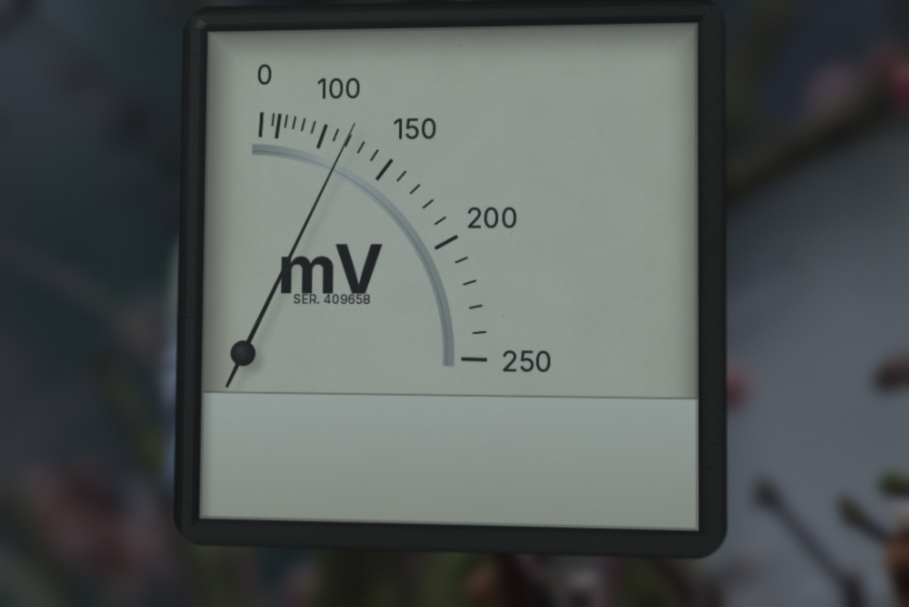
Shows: 120 mV
